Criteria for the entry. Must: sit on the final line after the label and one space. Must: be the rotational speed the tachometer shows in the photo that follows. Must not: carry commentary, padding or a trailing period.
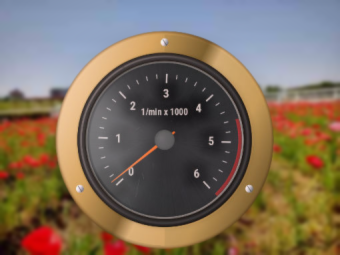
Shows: 100 rpm
